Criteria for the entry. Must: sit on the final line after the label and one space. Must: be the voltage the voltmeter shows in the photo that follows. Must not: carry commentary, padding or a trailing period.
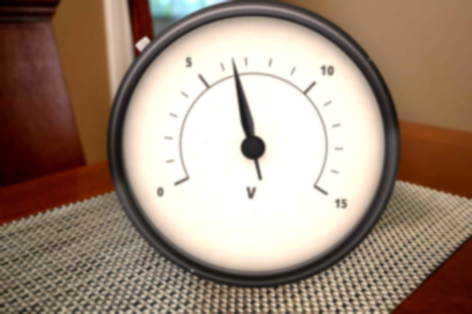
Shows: 6.5 V
